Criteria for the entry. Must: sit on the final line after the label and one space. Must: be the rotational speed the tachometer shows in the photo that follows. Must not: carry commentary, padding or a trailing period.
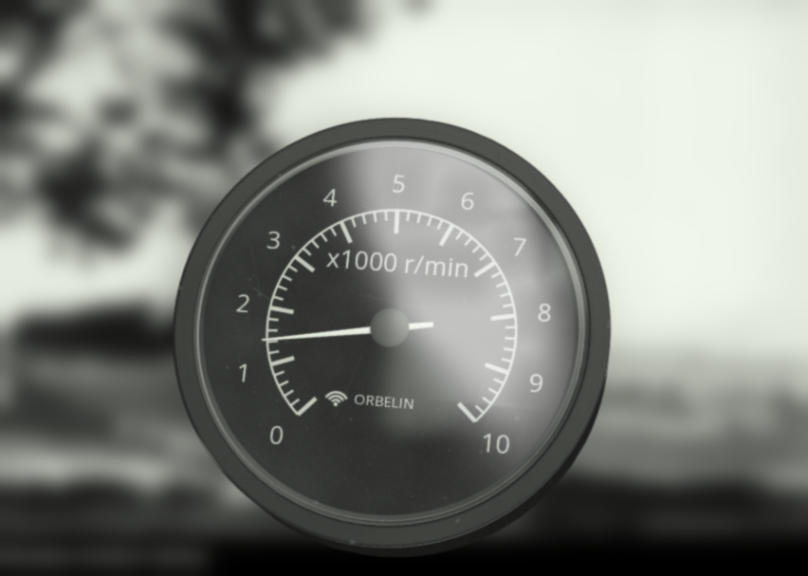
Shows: 1400 rpm
